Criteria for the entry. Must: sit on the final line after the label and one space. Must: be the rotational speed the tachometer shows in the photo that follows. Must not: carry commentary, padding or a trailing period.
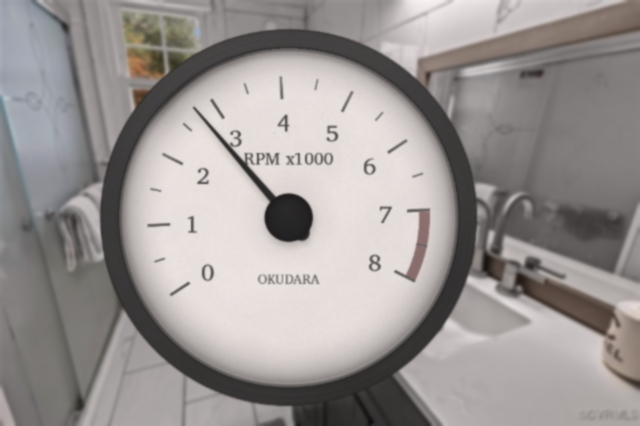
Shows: 2750 rpm
